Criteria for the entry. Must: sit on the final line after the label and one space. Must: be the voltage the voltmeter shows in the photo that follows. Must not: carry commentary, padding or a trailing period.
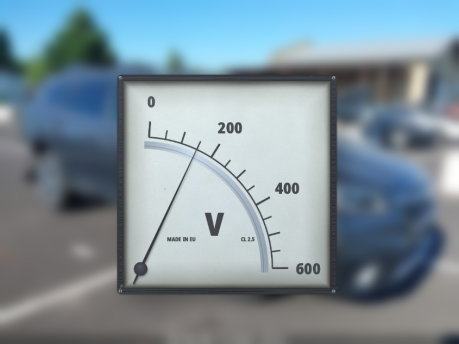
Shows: 150 V
